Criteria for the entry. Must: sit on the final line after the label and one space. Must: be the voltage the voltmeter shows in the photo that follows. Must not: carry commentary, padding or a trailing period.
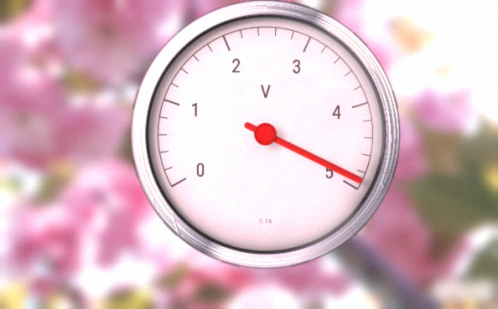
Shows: 4.9 V
